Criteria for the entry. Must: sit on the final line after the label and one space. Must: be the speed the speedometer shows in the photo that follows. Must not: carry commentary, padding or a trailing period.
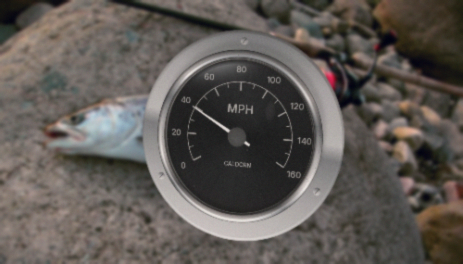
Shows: 40 mph
